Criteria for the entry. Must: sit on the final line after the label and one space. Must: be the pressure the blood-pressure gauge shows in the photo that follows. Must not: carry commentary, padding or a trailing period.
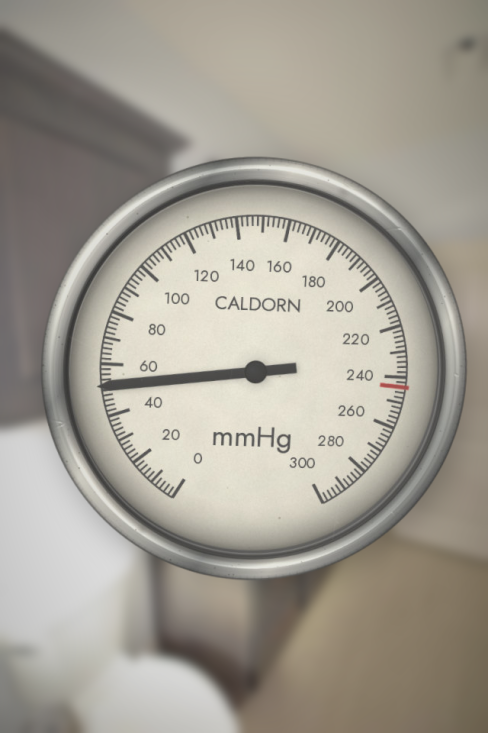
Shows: 52 mmHg
